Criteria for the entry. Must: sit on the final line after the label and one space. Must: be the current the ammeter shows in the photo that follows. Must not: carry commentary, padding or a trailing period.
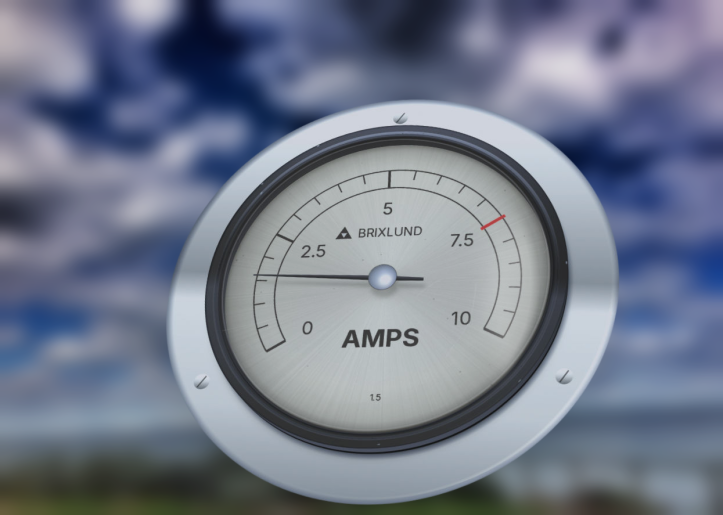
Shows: 1.5 A
